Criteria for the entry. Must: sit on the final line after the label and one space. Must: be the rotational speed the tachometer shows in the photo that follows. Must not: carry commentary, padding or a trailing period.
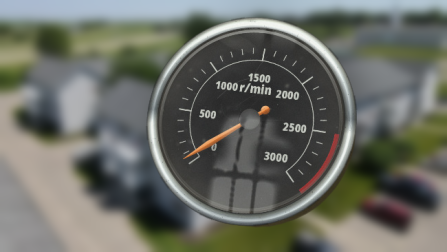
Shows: 50 rpm
